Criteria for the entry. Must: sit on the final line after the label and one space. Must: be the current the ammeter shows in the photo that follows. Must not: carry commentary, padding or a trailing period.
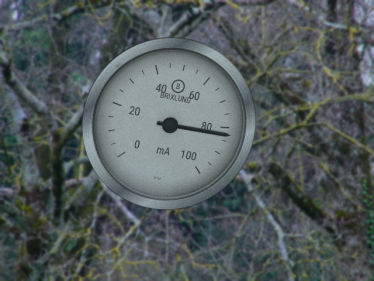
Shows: 82.5 mA
